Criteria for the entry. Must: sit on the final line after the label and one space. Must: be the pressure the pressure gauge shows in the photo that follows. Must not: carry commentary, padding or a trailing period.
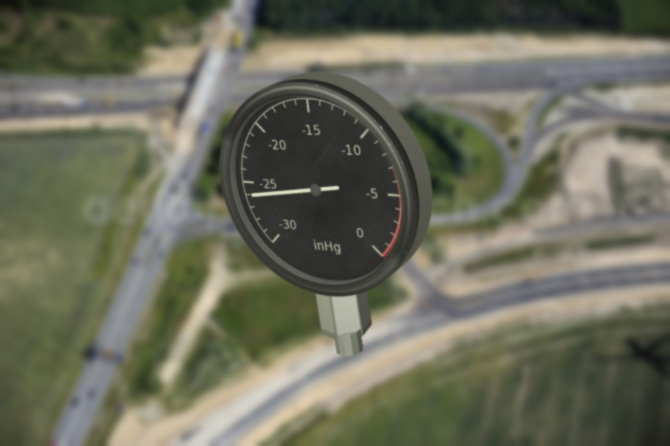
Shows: -26 inHg
